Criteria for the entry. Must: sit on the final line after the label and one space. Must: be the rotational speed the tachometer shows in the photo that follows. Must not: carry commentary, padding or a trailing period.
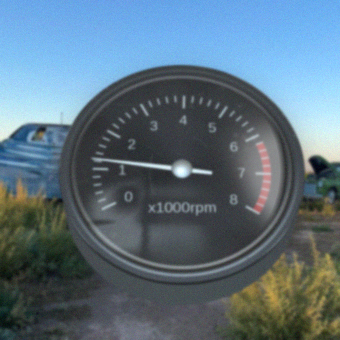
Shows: 1200 rpm
